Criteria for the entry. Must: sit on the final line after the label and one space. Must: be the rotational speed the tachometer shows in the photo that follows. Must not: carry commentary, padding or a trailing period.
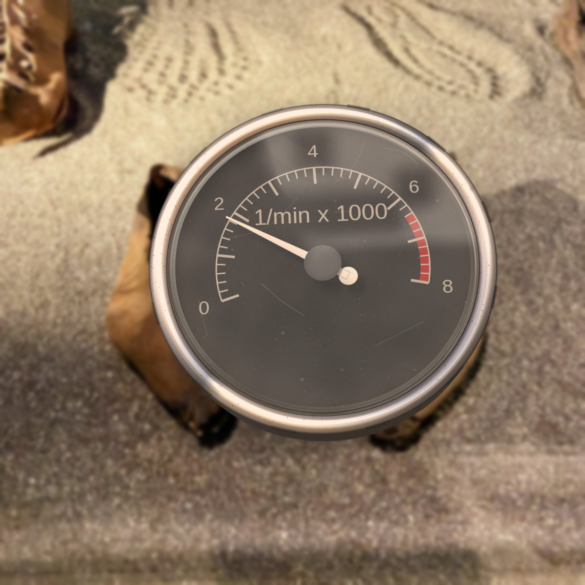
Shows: 1800 rpm
